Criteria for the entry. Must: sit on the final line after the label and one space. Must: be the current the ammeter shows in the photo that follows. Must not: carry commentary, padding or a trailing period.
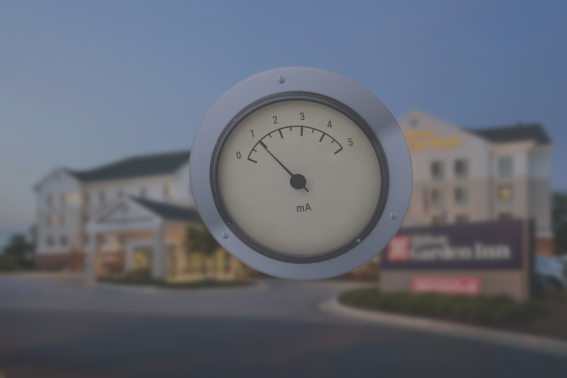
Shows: 1 mA
